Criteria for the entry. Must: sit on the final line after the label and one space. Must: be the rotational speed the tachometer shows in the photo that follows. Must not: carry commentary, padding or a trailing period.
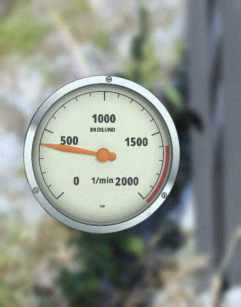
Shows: 400 rpm
